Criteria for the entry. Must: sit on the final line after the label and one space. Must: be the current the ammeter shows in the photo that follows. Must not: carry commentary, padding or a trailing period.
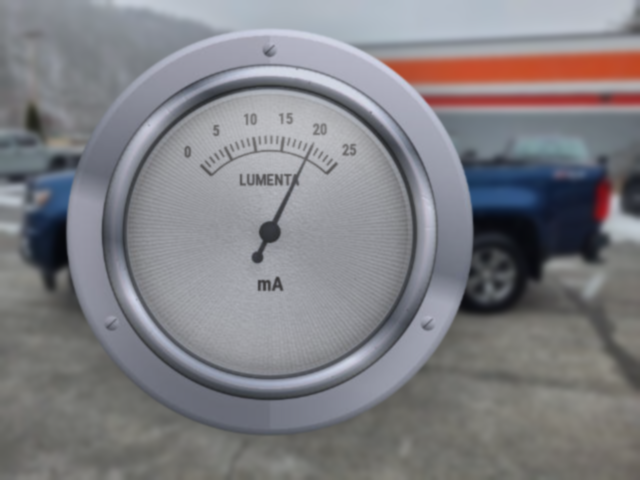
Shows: 20 mA
